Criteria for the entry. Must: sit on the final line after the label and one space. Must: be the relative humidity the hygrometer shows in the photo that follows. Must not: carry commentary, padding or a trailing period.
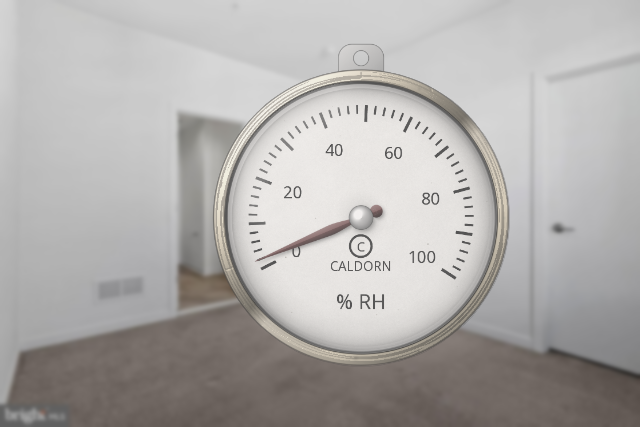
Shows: 2 %
